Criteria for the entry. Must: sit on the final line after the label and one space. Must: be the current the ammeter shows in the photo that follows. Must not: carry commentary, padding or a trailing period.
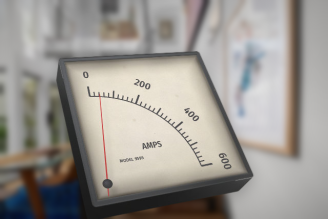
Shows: 40 A
